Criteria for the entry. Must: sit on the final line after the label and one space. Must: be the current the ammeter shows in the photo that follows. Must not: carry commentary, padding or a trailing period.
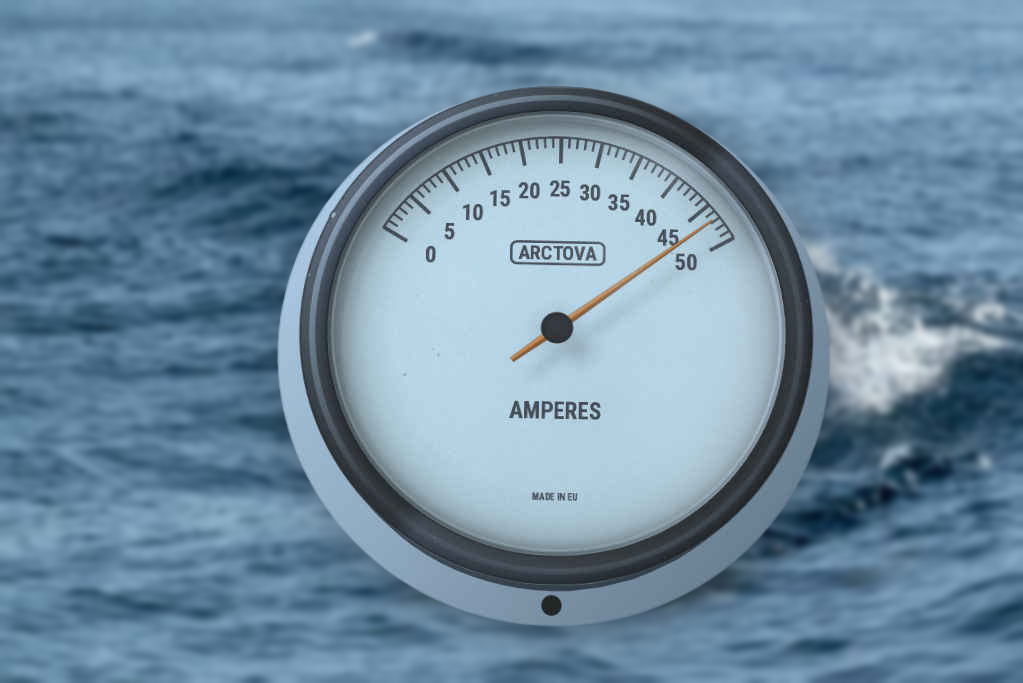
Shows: 47 A
